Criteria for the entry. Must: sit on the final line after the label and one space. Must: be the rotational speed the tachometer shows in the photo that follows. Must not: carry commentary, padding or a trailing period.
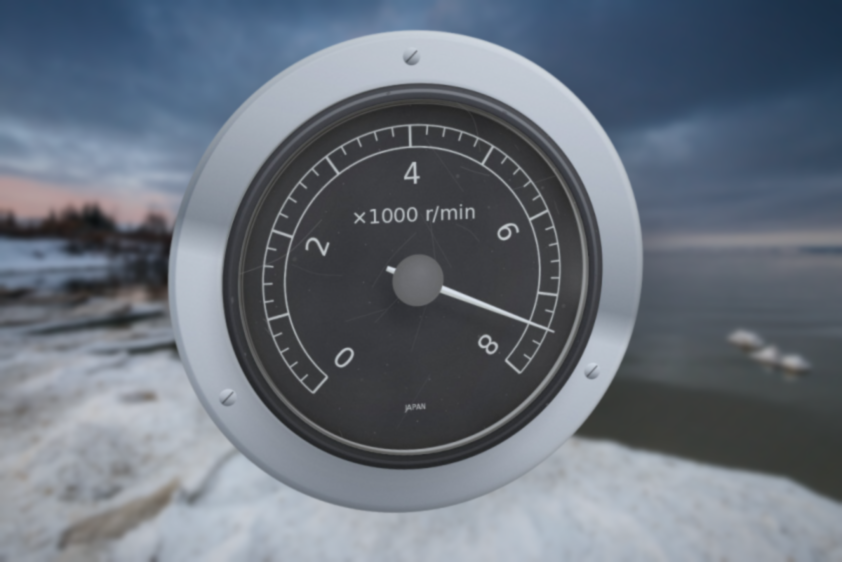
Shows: 7400 rpm
